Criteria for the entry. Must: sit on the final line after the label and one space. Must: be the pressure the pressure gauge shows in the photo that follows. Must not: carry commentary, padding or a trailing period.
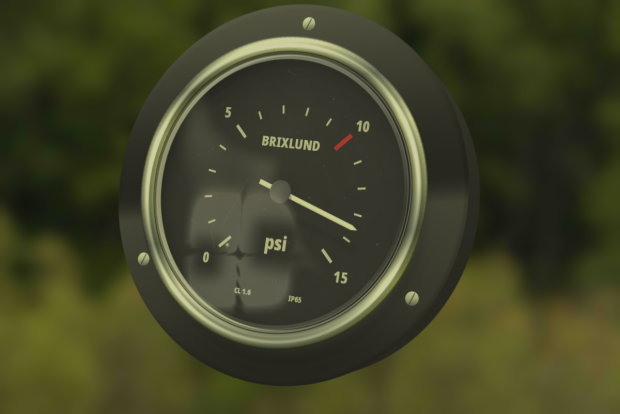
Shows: 13.5 psi
